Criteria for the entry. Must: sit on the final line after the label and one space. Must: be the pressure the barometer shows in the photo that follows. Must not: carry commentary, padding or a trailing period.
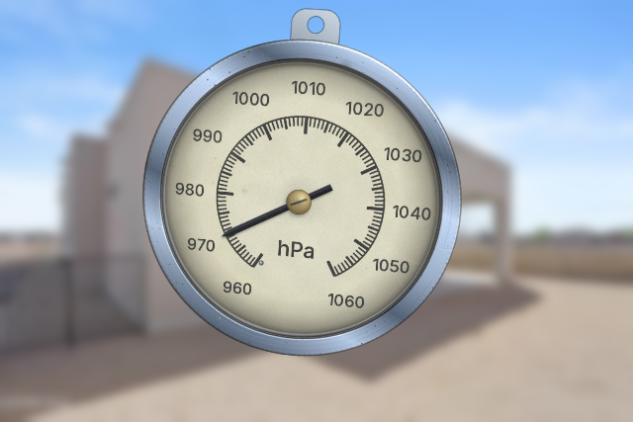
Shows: 970 hPa
